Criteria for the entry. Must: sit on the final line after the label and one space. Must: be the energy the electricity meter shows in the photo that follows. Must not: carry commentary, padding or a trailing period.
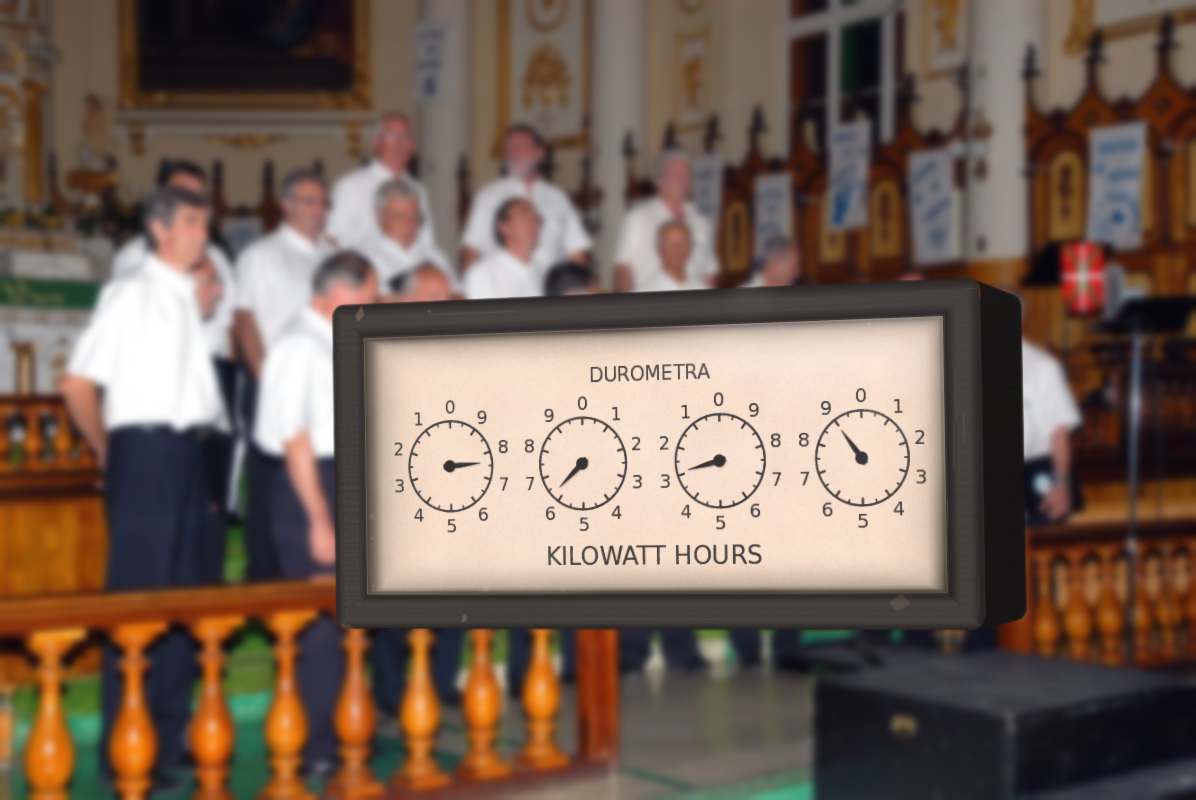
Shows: 7629 kWh
